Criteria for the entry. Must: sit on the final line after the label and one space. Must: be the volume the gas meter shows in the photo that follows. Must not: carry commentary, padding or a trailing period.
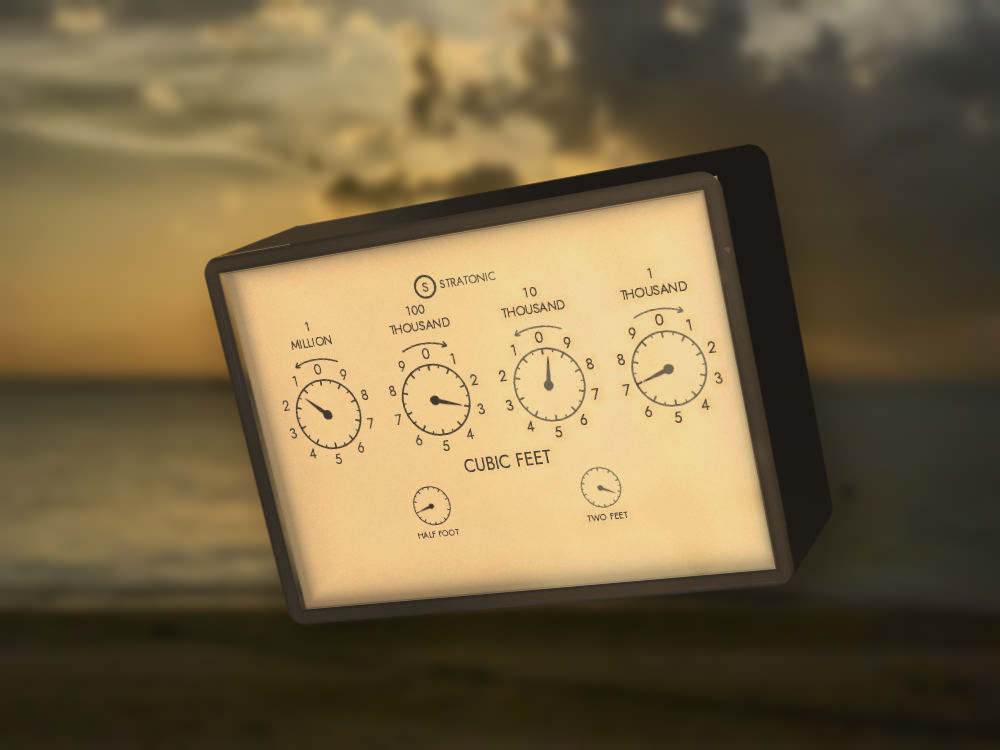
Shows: 129700 ft³
